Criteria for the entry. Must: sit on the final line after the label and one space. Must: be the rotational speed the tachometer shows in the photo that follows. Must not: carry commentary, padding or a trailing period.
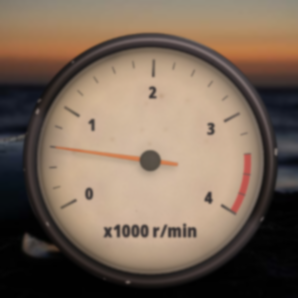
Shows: 600 rpm
